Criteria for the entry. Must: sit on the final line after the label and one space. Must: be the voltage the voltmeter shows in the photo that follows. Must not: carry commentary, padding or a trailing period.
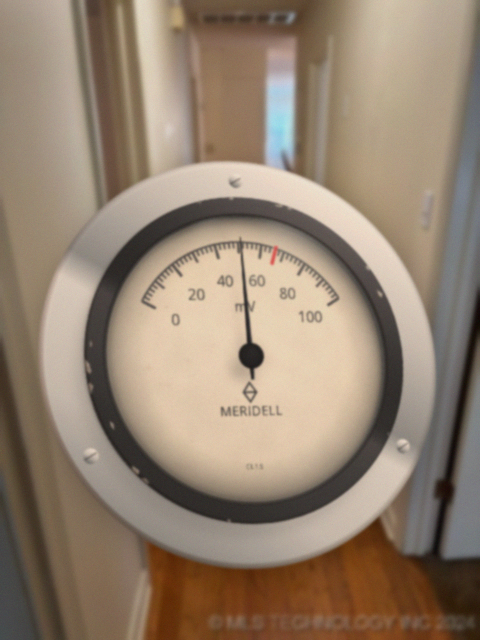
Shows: 50 mV
